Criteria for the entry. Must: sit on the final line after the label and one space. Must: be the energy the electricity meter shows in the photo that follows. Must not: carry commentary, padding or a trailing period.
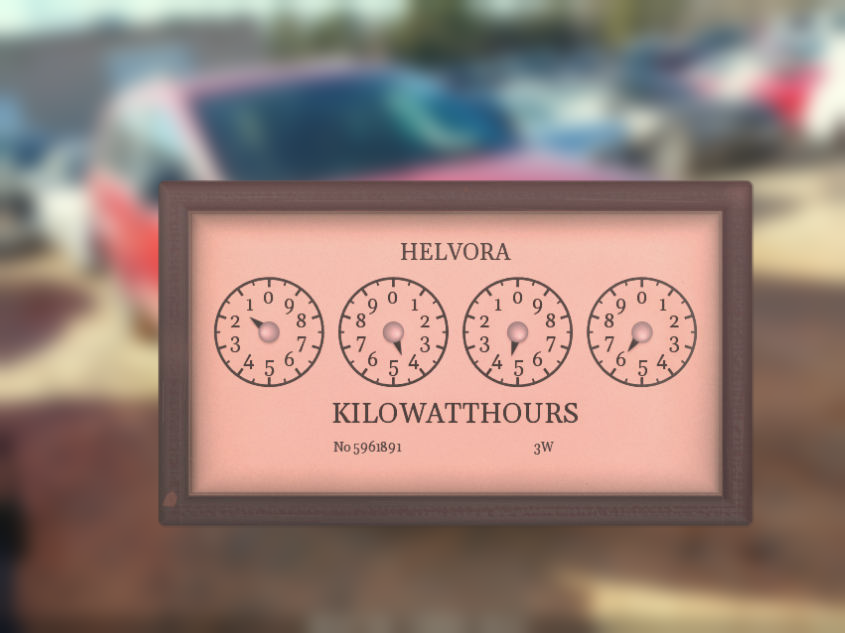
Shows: 1446 kWh
